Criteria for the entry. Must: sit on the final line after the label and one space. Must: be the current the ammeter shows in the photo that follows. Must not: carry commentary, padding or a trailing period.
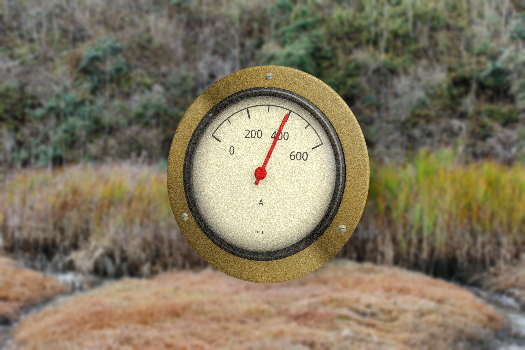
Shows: 400 A
